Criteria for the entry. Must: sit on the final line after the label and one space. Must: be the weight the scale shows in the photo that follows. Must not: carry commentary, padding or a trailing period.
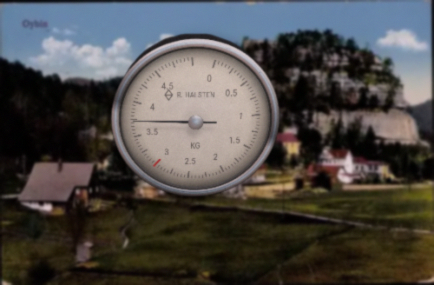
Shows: 3.75 kg
